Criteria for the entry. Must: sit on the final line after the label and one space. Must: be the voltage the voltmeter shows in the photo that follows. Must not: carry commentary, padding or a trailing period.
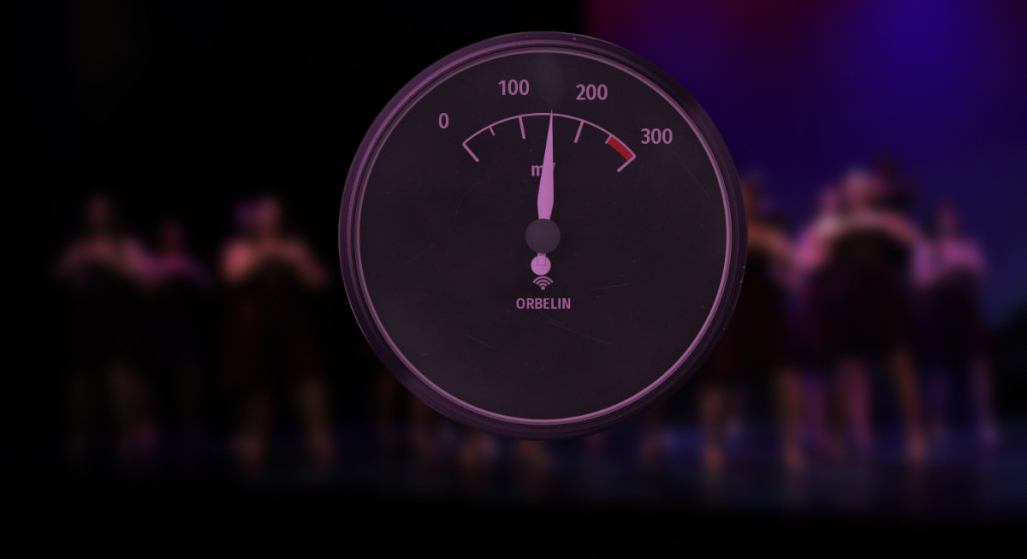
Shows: 150 mV
